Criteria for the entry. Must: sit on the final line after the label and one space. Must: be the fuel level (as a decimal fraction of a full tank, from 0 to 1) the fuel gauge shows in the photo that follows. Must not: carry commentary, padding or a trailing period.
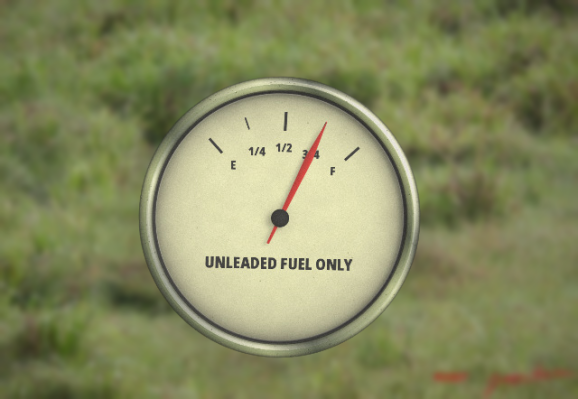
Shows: 0.75
